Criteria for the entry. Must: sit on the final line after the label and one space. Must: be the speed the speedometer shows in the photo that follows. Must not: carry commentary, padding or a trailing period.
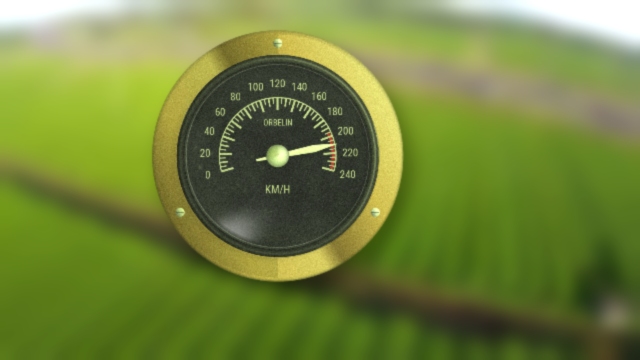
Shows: 210 km/h
